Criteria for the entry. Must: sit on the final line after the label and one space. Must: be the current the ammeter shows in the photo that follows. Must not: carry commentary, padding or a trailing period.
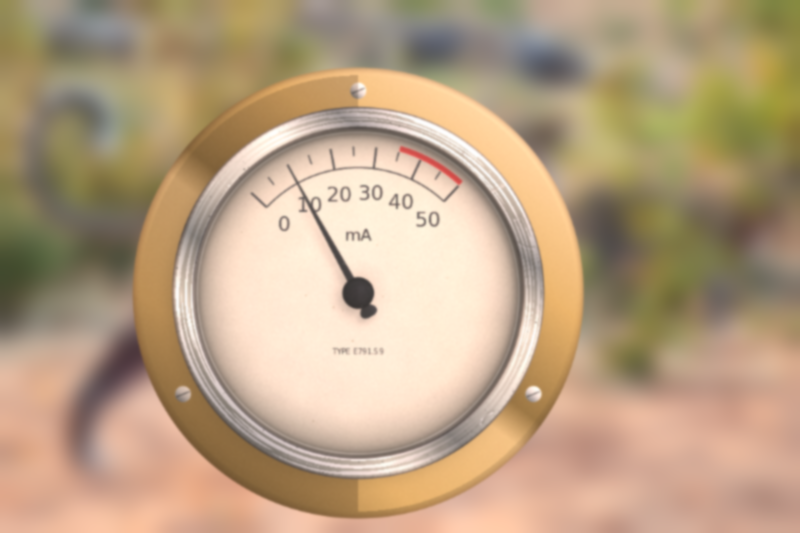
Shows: 10 mA
